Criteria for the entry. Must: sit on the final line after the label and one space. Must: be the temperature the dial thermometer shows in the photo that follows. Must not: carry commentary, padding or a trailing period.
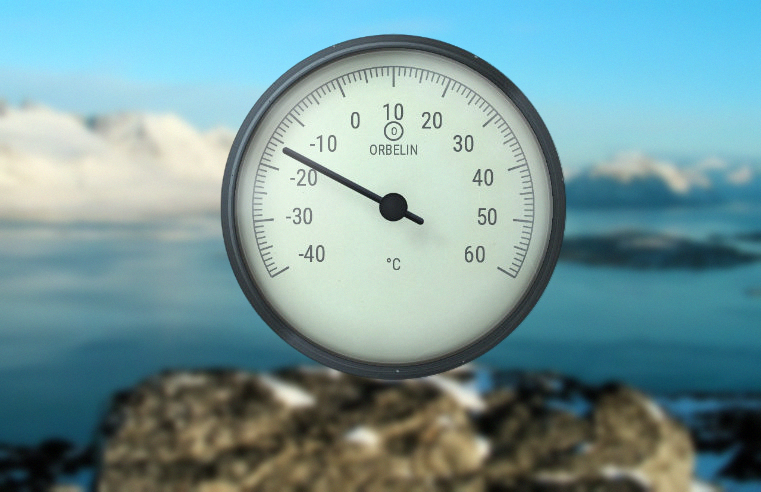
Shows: -16 °C
